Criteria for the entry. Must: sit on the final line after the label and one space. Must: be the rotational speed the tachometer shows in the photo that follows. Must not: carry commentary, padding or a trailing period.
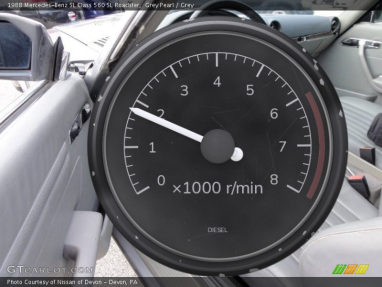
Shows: 1800 rpm
